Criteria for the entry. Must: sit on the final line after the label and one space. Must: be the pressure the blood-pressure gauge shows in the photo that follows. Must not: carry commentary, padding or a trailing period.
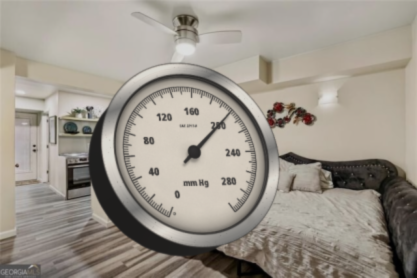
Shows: 200 mmHg
